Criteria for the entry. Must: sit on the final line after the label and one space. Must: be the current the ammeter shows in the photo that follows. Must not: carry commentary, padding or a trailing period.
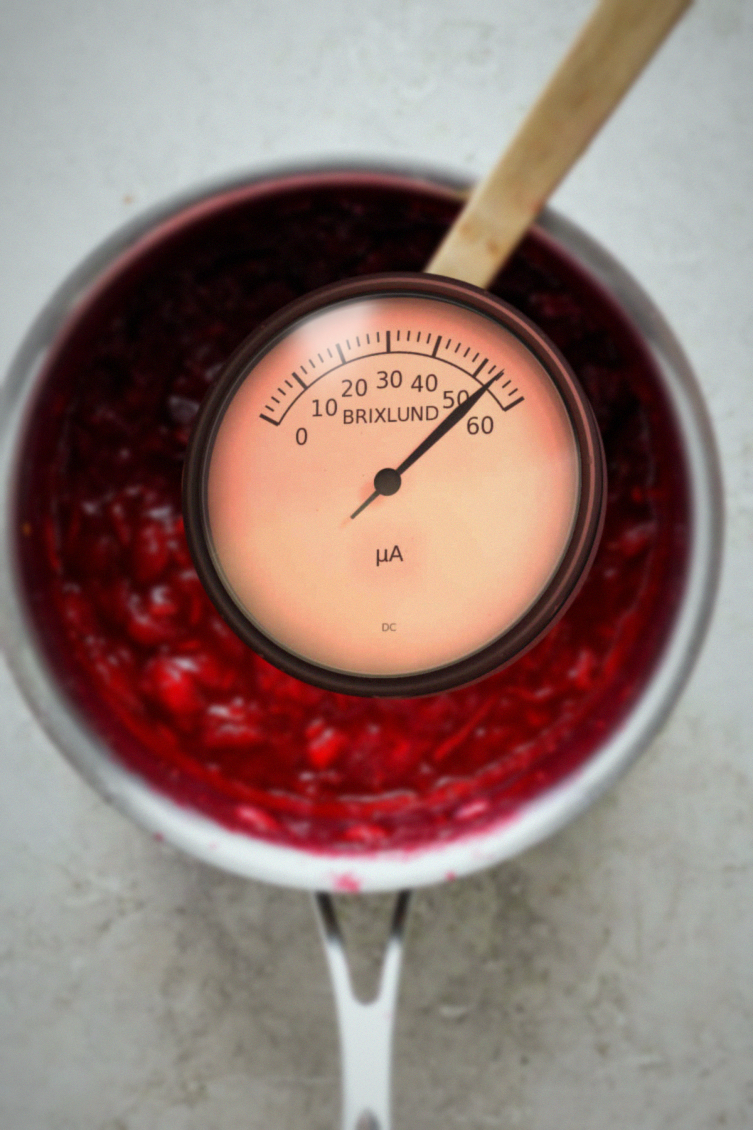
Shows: 54 µA
